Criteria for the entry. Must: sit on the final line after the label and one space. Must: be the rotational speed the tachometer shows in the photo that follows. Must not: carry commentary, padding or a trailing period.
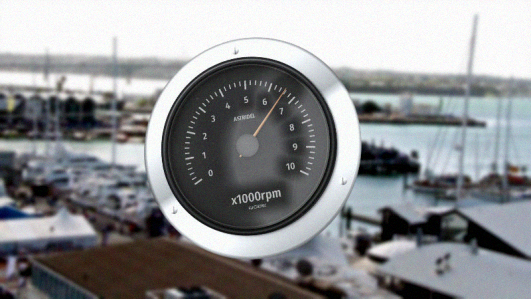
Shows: 6600 rpm
